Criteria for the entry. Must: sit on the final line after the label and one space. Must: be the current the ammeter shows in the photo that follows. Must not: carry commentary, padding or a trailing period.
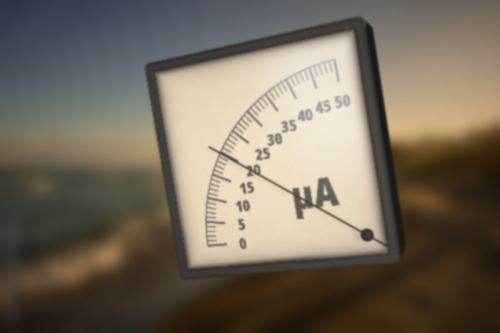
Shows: 20 µA
